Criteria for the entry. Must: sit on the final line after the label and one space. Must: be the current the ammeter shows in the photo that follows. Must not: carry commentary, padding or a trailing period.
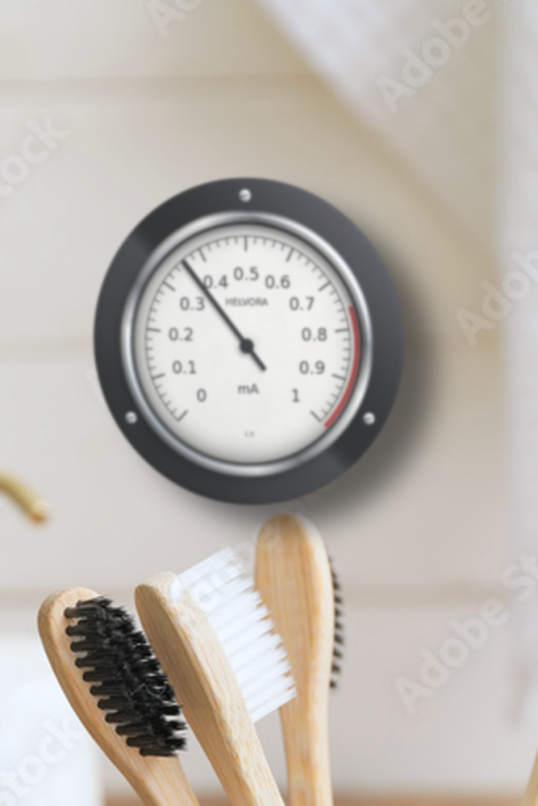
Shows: 0.36 mA
